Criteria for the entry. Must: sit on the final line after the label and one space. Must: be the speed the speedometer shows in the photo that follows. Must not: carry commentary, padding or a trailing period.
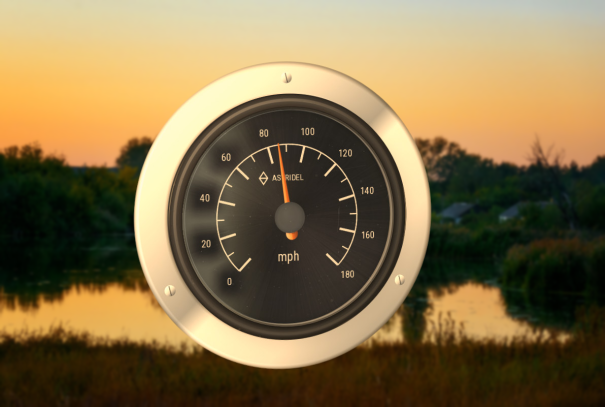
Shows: 85 mph
